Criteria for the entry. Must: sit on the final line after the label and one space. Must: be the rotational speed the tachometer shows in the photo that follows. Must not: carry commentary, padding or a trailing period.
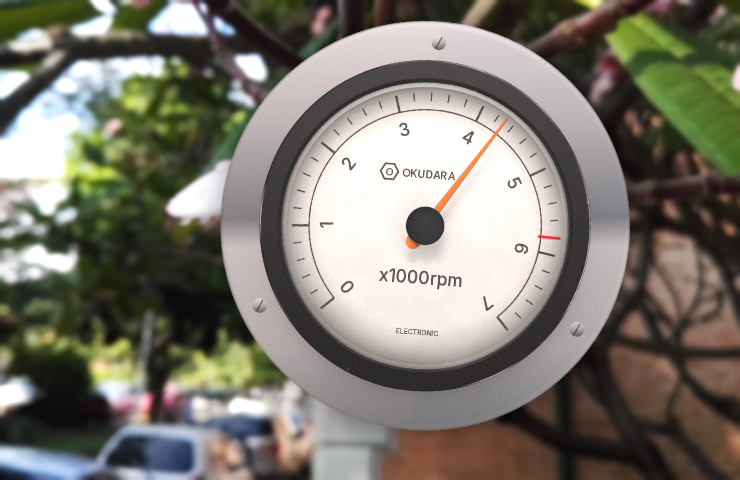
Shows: 4300 rpm
